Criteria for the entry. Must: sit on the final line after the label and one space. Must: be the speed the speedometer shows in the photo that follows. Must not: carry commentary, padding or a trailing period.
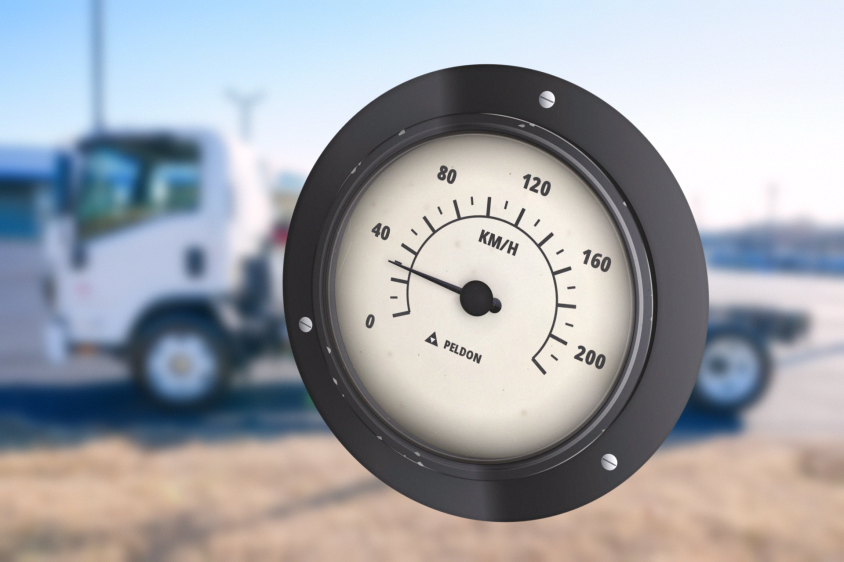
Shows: 30 km/h
